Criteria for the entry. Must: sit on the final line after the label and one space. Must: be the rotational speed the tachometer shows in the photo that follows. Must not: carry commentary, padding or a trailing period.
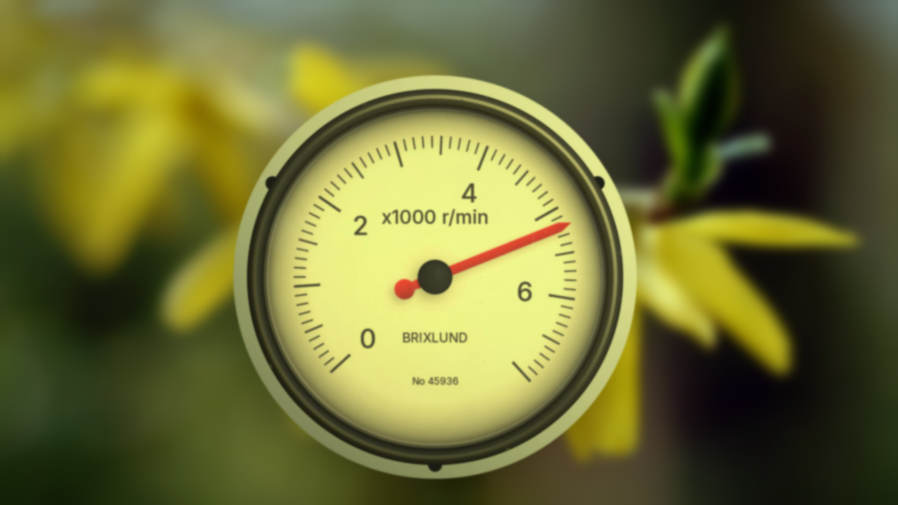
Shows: 5200 rpm
